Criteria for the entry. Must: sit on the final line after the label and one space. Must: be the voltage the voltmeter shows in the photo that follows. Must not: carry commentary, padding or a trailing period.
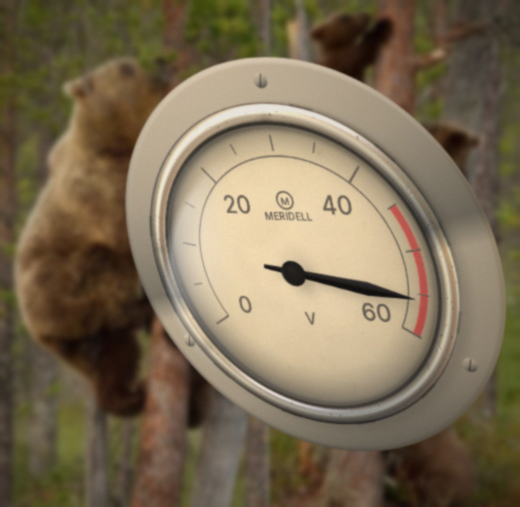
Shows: 55 V
